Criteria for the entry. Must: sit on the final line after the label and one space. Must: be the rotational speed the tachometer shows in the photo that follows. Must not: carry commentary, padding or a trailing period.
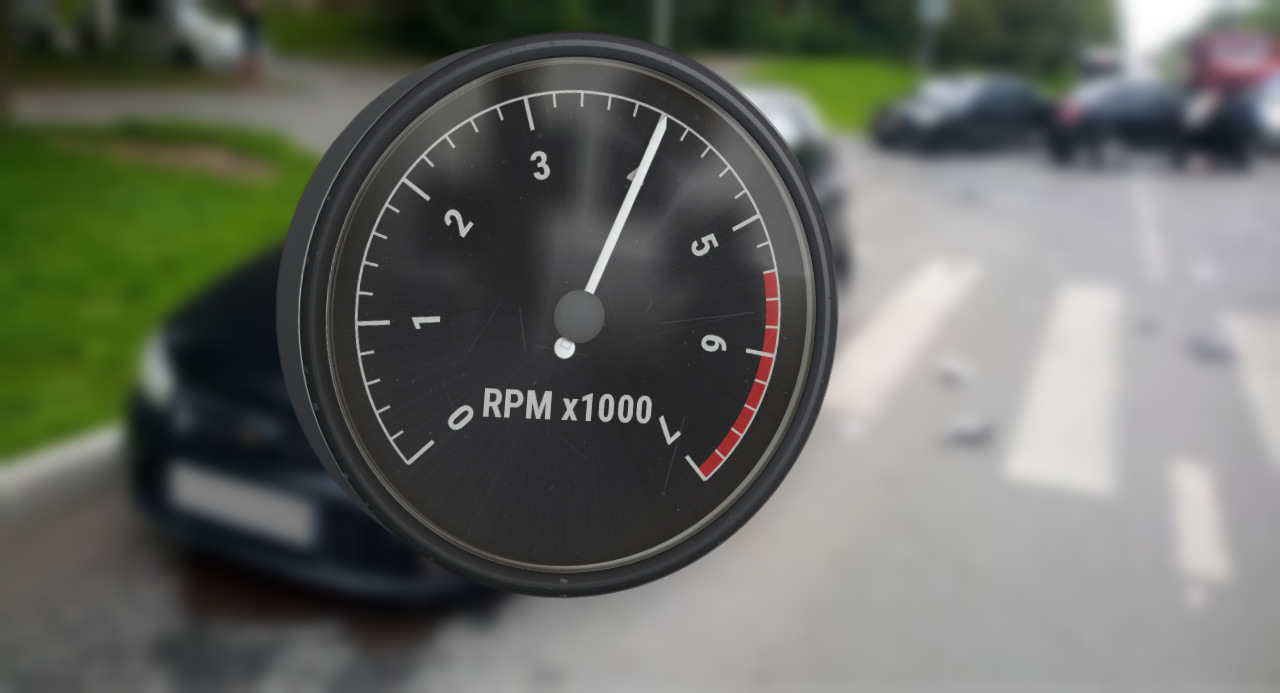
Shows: 4000 rpm
